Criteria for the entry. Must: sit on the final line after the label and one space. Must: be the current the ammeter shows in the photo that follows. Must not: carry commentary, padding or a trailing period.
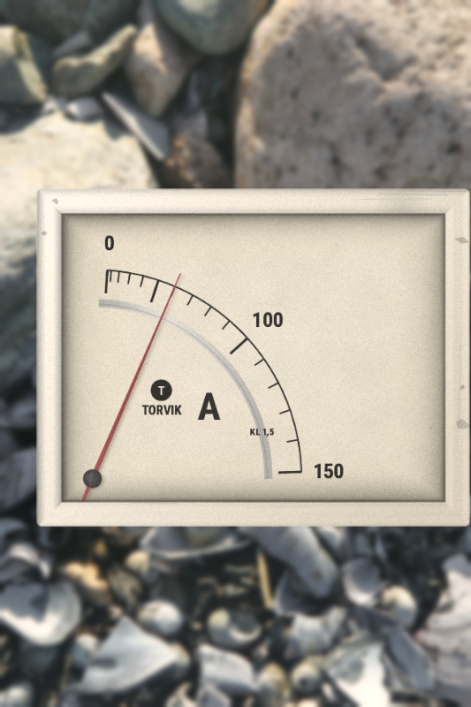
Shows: 60 A
